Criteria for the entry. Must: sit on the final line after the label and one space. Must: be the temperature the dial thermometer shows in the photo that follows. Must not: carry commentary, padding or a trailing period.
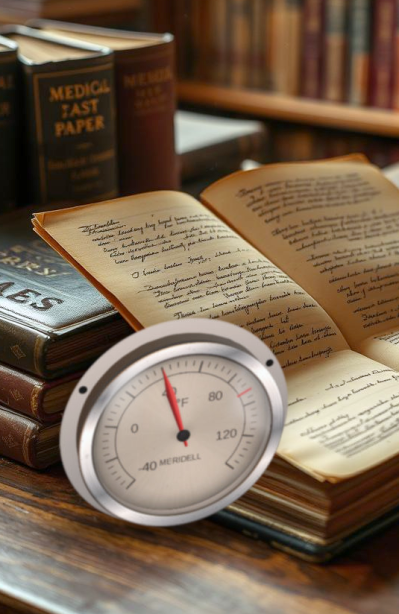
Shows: 40 °F
